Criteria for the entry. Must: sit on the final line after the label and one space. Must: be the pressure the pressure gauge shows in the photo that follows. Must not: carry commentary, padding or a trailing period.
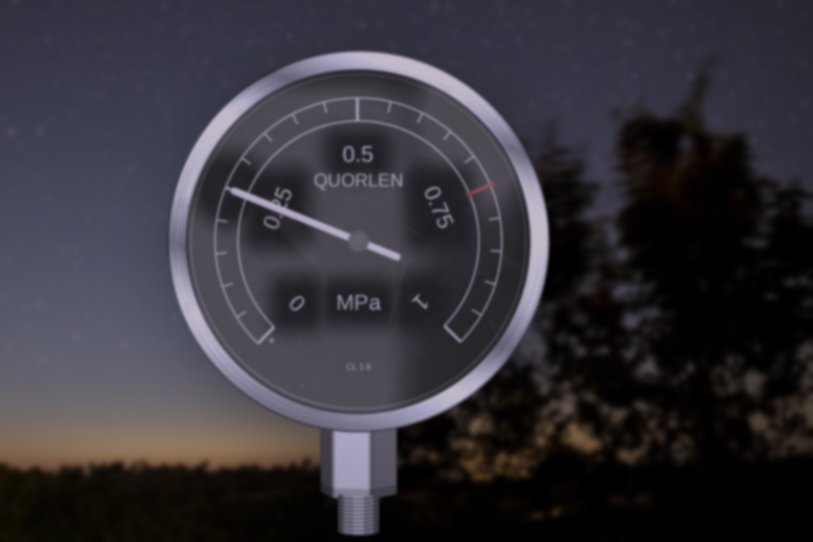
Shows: 0.25 MPa
